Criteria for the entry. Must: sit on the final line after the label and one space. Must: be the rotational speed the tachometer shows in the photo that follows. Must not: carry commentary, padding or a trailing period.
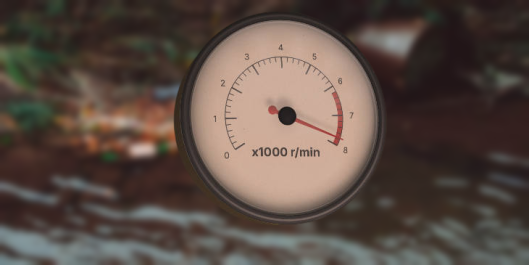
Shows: 7800 rpm
